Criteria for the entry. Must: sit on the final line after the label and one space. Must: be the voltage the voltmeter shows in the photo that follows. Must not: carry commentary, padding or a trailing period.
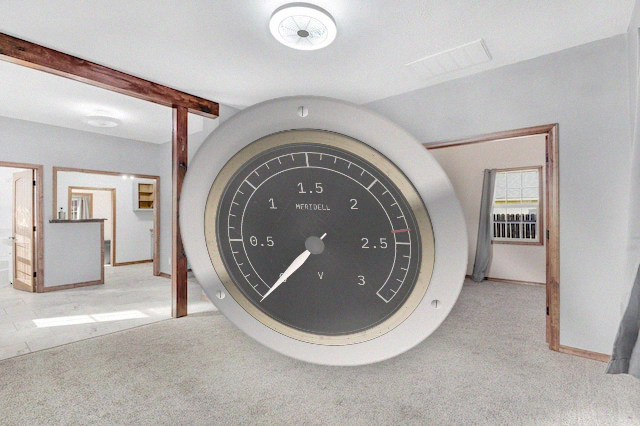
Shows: 0 V
